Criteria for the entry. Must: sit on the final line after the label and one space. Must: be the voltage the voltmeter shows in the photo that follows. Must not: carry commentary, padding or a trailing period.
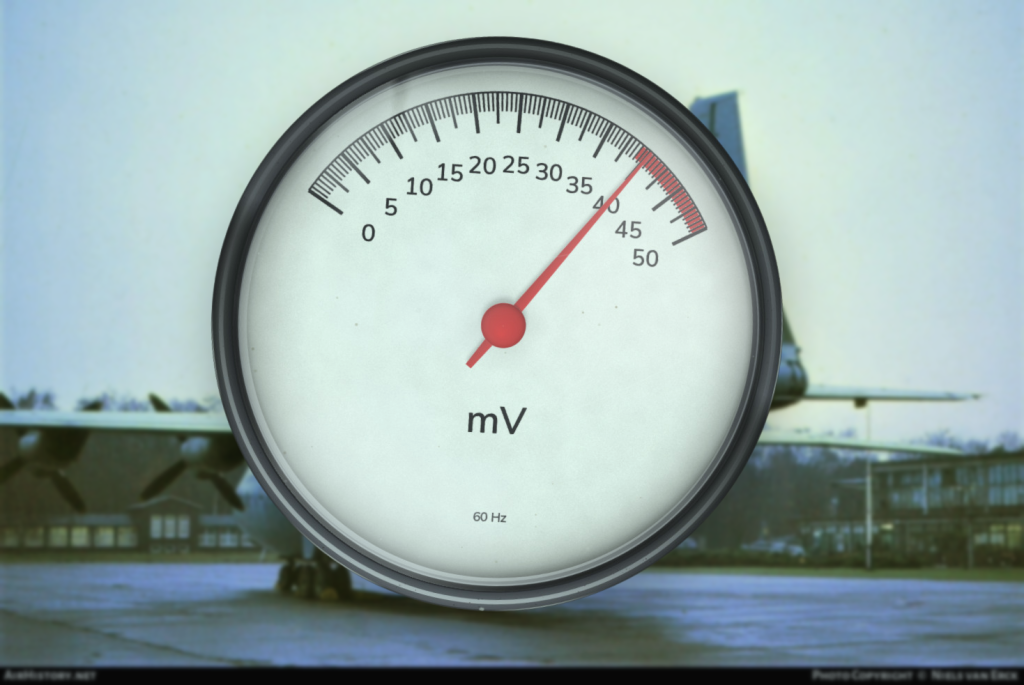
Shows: 40 mV
